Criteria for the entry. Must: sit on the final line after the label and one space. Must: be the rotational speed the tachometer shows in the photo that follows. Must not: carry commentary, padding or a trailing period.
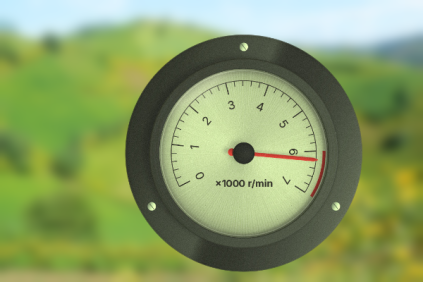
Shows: 6200 rpm
